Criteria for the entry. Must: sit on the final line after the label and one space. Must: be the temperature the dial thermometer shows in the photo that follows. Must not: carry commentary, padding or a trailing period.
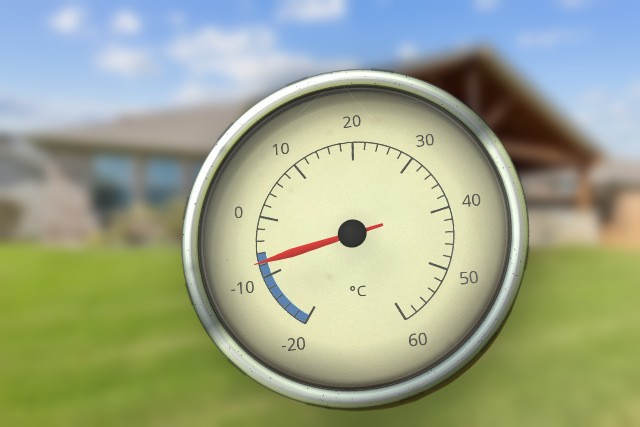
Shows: -8 °C
